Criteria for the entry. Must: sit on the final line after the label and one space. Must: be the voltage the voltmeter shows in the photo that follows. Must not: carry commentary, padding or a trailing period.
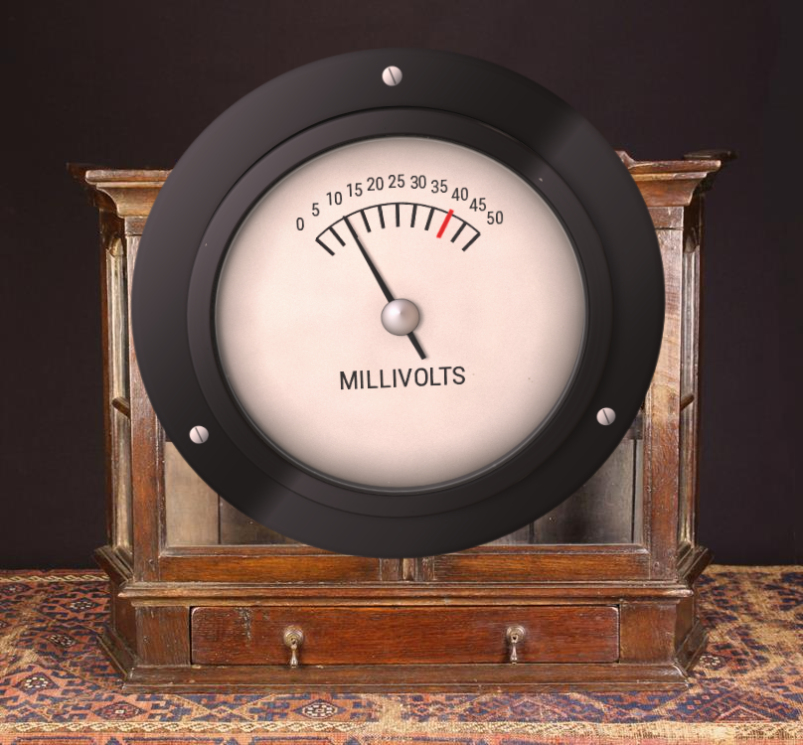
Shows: 10 mV
